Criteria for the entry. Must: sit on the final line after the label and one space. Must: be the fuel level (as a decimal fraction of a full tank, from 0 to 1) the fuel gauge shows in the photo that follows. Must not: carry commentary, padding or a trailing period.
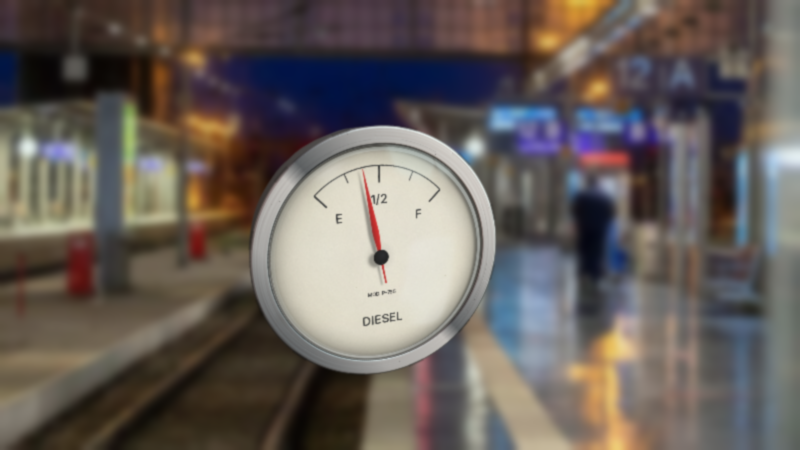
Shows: 0.375
